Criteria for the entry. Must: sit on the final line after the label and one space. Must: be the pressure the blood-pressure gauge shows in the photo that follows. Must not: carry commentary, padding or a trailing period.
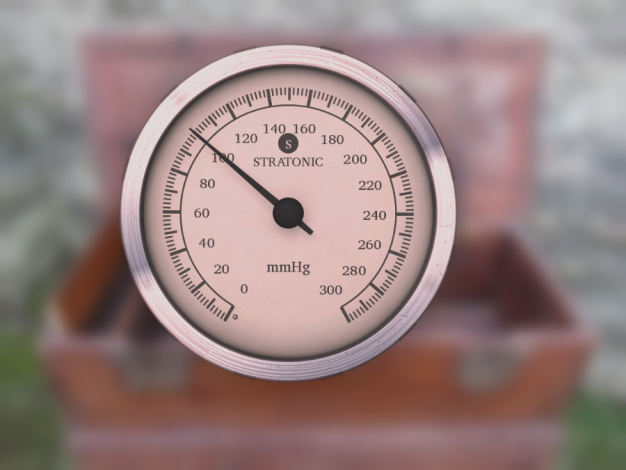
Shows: 100 mmHg
